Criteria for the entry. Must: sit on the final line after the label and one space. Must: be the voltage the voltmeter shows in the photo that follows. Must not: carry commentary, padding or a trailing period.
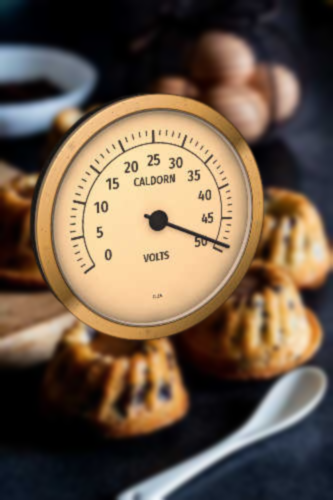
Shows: 49 V
